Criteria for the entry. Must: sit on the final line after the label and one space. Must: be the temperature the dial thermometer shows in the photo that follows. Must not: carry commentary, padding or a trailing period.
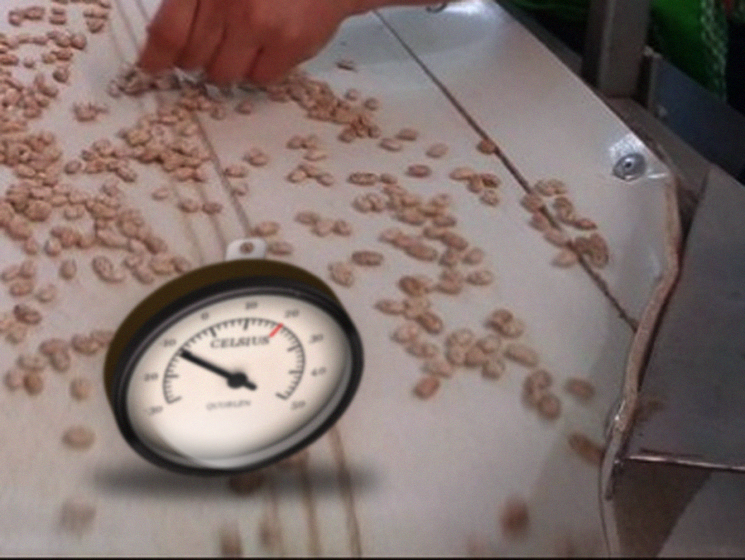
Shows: -10 °C
